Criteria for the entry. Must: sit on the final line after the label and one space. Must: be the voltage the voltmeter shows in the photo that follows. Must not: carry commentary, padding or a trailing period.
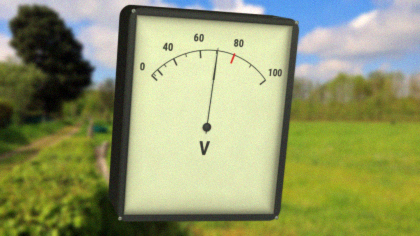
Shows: 70 V
